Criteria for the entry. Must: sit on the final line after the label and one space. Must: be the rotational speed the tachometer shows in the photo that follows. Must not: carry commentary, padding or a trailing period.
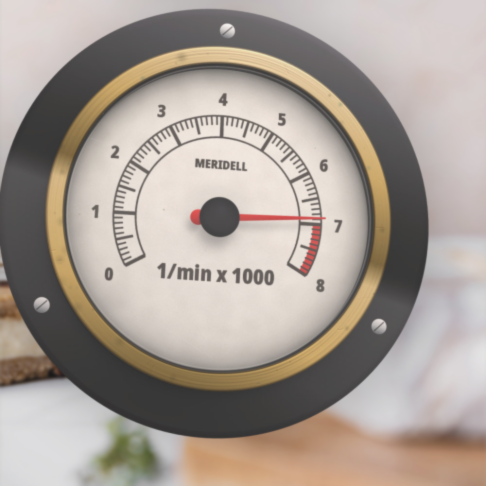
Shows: 6900 rpm
